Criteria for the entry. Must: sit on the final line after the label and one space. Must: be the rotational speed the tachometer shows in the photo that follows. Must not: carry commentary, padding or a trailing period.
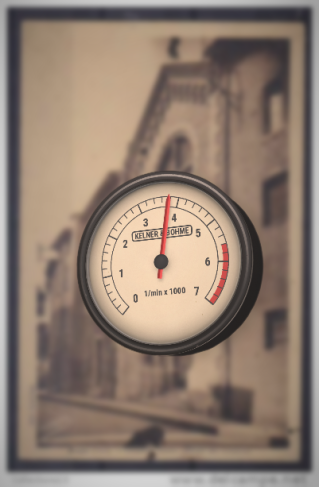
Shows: 3800 rpm
